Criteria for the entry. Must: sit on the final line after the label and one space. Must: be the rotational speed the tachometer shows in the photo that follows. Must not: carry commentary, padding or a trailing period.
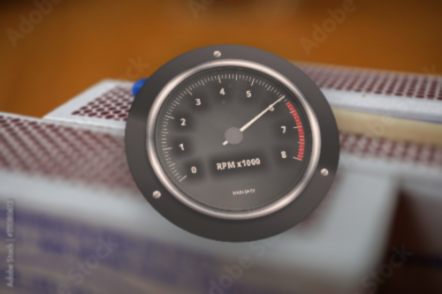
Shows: 6000 rpm
